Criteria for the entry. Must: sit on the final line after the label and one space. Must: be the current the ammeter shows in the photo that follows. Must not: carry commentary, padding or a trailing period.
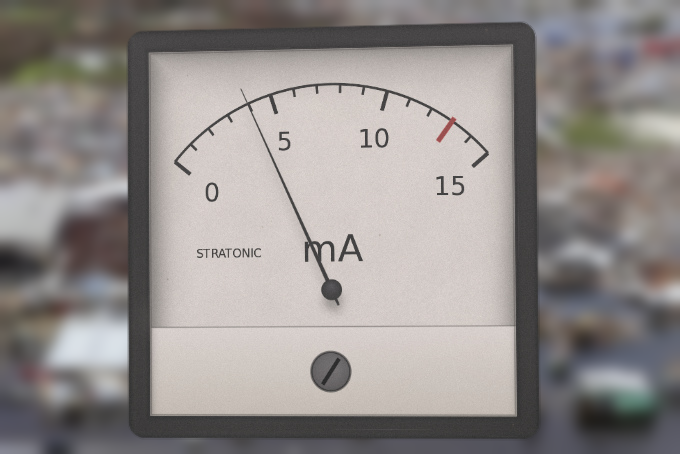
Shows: 4 mA
